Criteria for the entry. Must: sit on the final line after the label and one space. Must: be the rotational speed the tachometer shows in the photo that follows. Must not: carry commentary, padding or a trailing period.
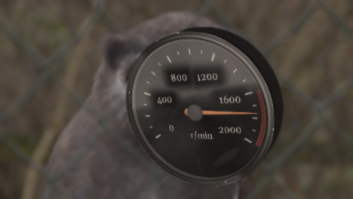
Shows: 1750 rpm
